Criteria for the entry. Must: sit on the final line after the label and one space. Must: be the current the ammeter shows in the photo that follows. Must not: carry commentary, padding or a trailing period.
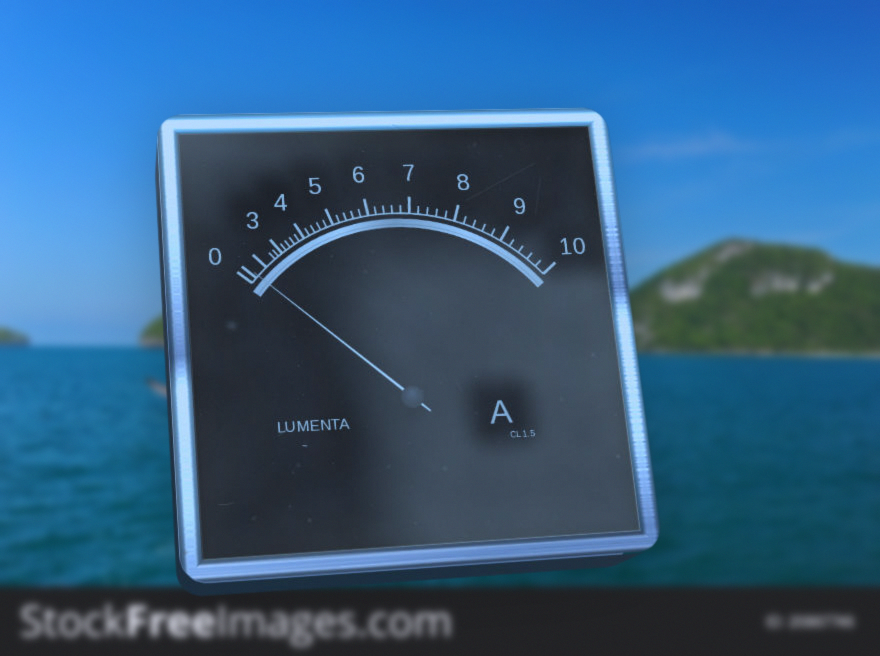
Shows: 1 A
